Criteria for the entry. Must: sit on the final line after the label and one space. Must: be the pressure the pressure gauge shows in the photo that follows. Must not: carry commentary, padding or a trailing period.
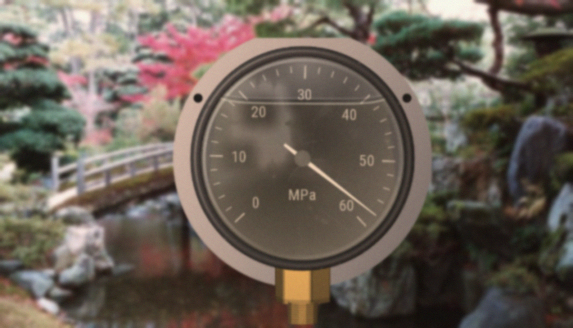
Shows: 58 MPa
